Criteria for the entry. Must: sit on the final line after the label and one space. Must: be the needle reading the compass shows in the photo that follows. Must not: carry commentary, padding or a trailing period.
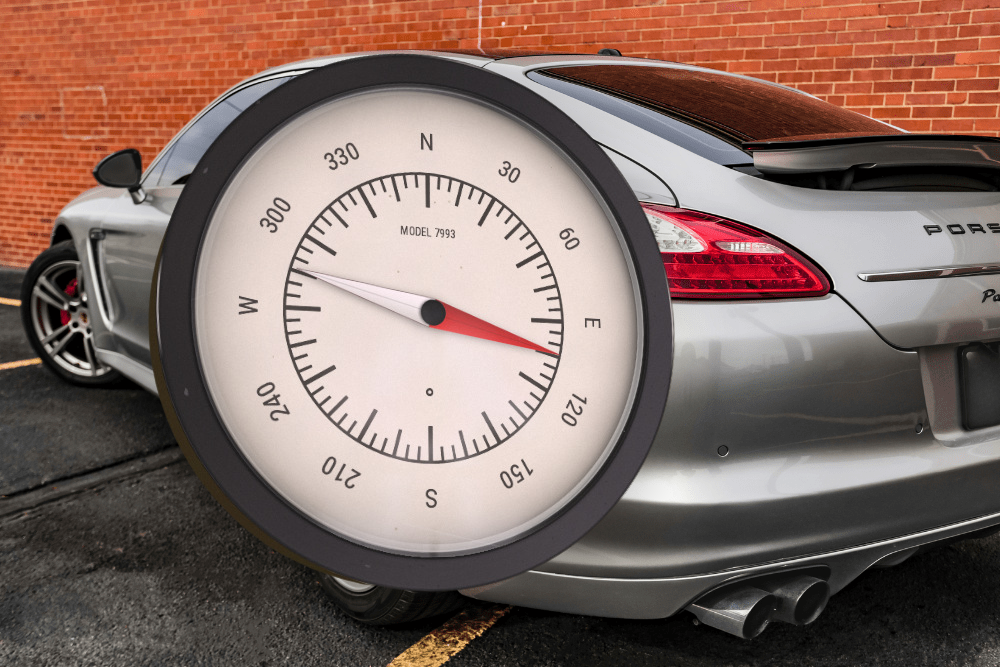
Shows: 105 °
